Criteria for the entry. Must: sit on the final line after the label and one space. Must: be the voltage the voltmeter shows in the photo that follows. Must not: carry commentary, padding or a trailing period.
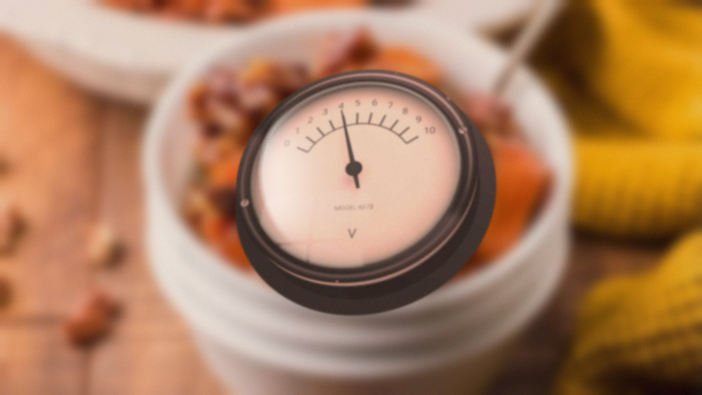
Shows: 4 V
